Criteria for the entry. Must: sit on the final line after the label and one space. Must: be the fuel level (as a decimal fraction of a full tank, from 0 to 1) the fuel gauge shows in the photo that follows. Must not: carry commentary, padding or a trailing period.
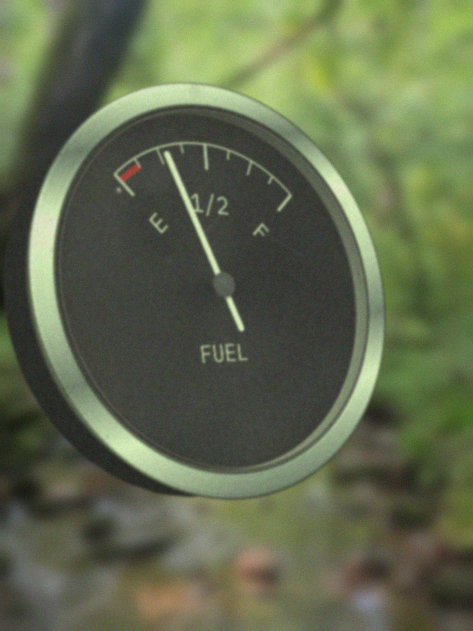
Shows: 0.25
